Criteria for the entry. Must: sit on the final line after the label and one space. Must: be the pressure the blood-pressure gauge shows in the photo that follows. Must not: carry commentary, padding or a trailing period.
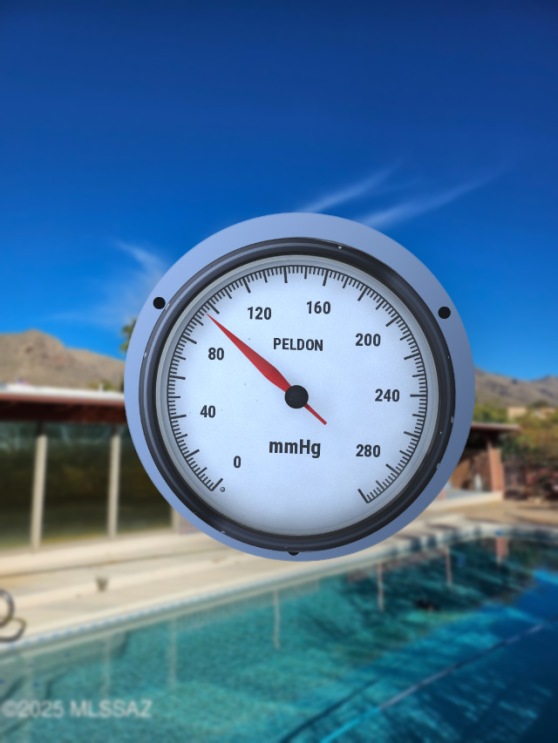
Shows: 96 mmHg
